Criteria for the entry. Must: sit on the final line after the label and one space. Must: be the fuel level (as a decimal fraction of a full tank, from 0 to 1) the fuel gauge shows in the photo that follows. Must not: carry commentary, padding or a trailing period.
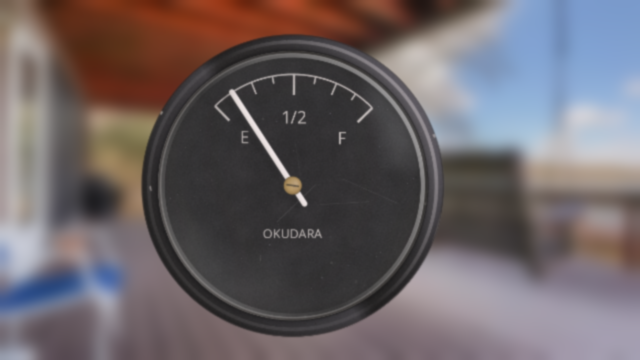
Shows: 0.125
